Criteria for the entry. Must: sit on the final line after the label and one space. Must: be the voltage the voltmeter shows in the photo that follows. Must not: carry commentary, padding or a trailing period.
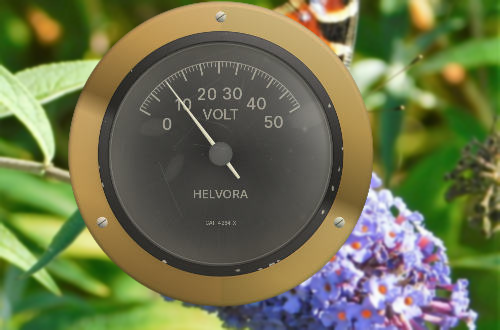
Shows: 10 V
